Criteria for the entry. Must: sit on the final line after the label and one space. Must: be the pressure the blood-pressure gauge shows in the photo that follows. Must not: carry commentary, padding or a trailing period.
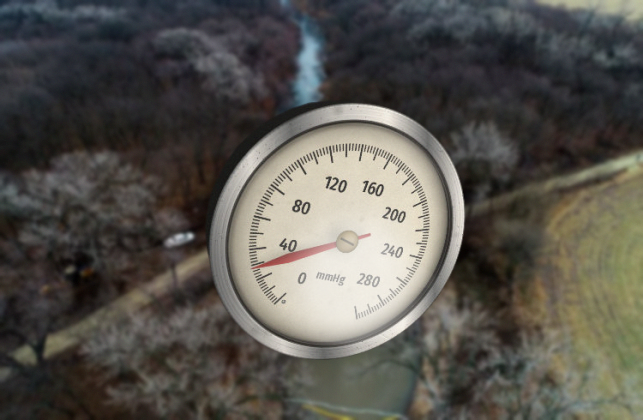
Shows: 30 mmHg
